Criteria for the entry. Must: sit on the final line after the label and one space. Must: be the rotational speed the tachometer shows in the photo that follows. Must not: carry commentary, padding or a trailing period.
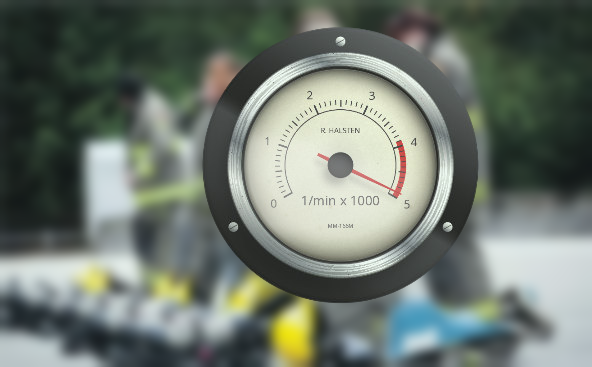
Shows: 4900 rpm
